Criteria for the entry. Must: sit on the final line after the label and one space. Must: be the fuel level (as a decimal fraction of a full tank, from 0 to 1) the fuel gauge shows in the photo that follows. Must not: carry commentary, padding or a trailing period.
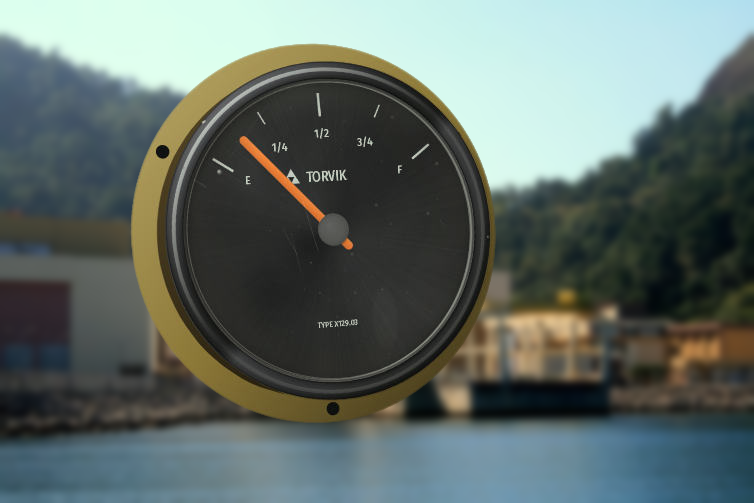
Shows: 0.125
